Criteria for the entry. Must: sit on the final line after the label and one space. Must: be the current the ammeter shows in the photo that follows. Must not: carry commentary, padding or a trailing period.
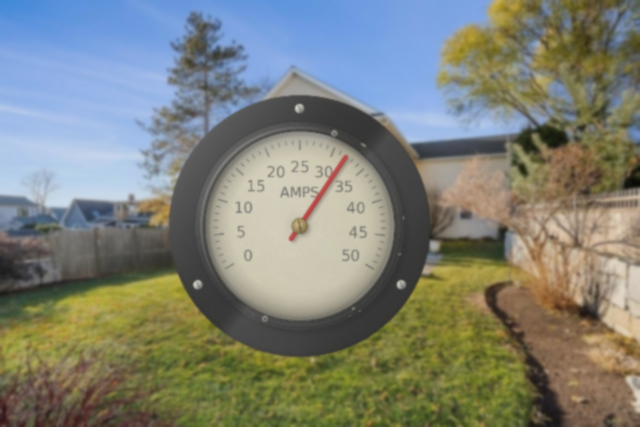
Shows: 32 A
